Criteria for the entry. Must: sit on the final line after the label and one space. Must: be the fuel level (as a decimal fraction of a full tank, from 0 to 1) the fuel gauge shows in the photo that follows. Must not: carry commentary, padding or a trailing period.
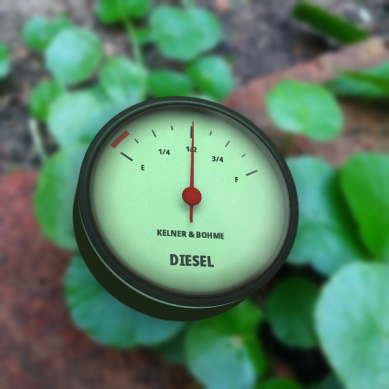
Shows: 0.5
